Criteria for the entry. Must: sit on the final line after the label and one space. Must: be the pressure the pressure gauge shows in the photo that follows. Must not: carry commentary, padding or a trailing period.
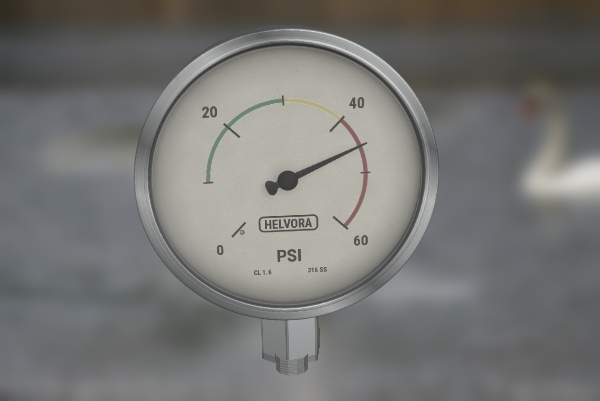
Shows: 45 psi
